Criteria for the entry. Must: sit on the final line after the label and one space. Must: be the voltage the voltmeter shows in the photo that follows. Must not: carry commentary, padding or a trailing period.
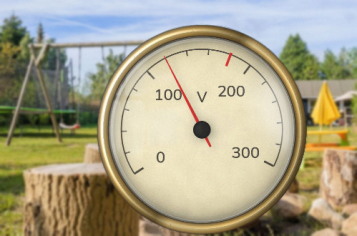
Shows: 120 V
